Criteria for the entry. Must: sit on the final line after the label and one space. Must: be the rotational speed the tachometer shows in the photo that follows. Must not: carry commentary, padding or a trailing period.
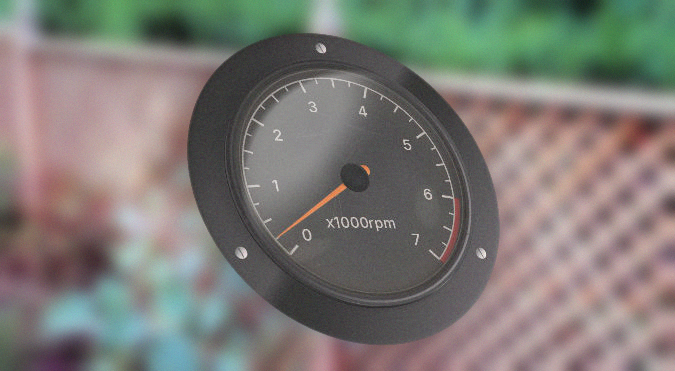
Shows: 250 rpm
